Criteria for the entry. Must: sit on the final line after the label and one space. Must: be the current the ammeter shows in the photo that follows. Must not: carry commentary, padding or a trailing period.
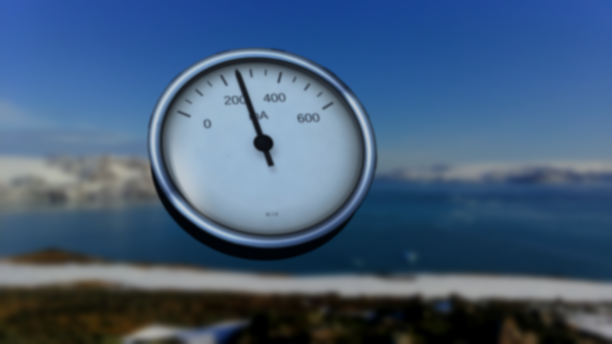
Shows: 250 mA
